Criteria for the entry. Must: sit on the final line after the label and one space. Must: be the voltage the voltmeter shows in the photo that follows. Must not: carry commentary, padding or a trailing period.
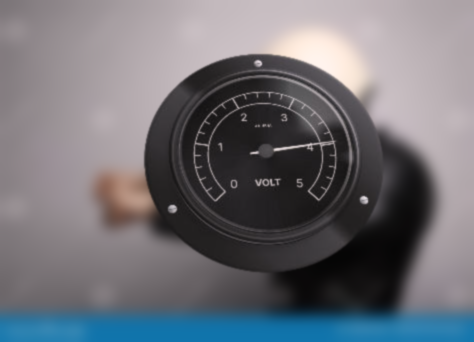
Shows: 4 V
